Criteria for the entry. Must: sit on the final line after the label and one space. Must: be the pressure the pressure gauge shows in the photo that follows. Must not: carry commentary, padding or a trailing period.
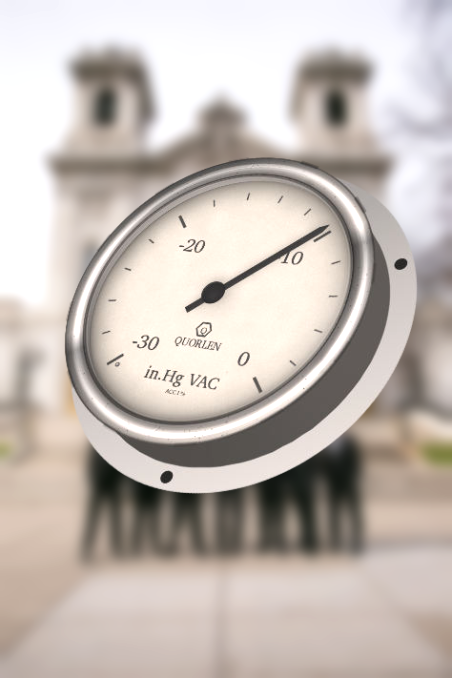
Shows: -10 inHg
